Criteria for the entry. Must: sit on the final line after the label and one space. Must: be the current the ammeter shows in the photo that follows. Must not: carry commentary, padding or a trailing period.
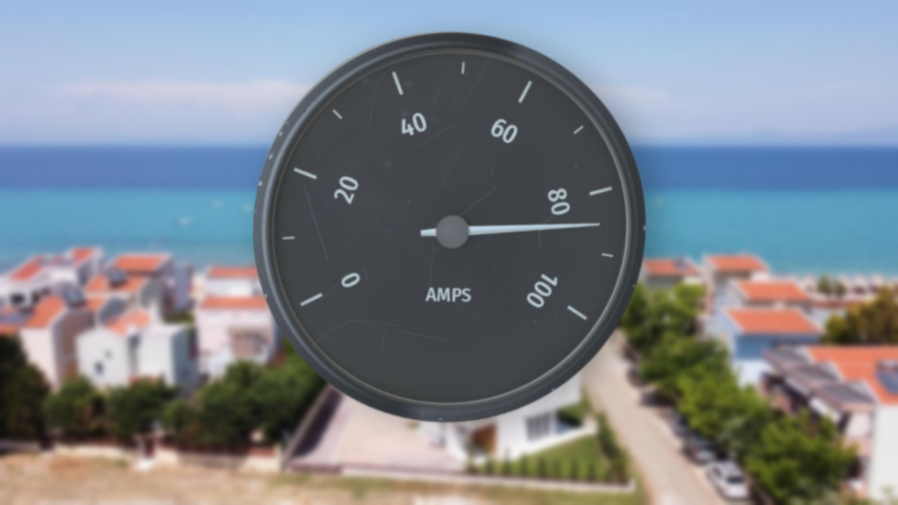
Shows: 85 A
